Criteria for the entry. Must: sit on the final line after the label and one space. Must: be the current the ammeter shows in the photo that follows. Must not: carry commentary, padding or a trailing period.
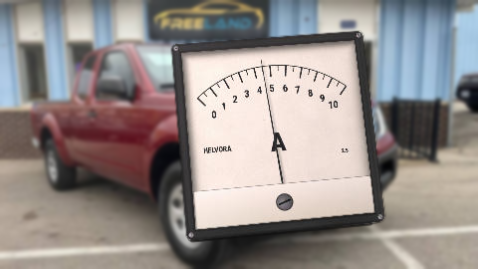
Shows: 4.5 A
